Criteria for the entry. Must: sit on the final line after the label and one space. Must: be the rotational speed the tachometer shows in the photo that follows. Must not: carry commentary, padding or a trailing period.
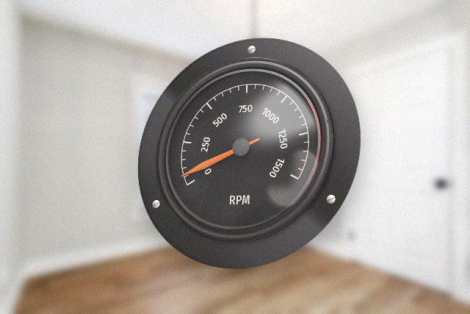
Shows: 50 rpm
